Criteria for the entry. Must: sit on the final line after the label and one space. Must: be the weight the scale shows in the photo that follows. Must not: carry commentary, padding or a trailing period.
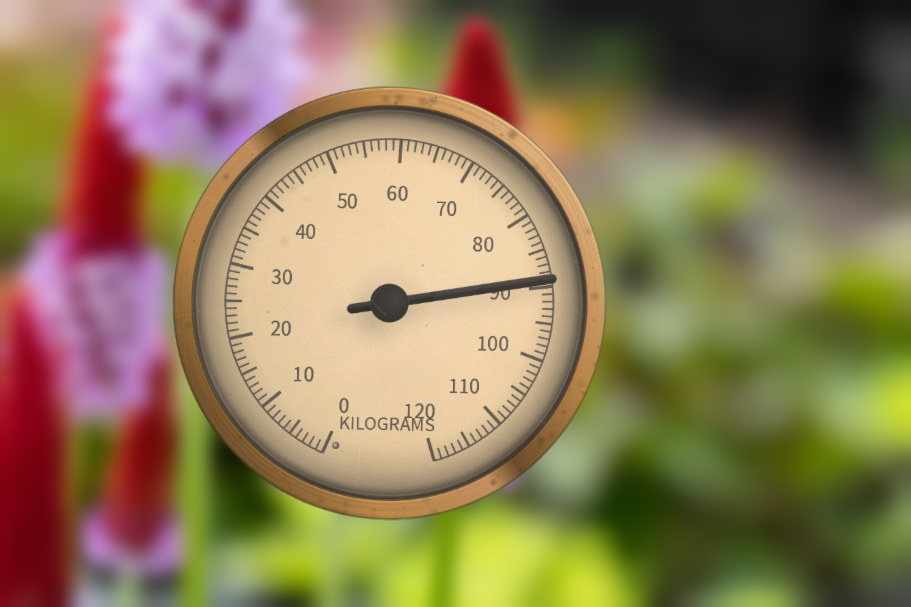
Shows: 89 kg
